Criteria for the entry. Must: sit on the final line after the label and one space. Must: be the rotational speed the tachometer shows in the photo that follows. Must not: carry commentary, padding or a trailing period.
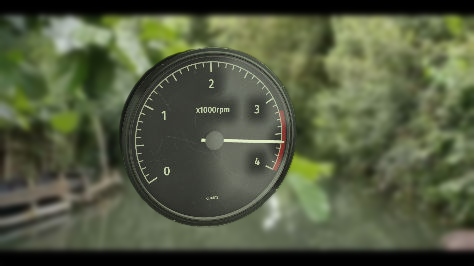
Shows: 3600 rpm
